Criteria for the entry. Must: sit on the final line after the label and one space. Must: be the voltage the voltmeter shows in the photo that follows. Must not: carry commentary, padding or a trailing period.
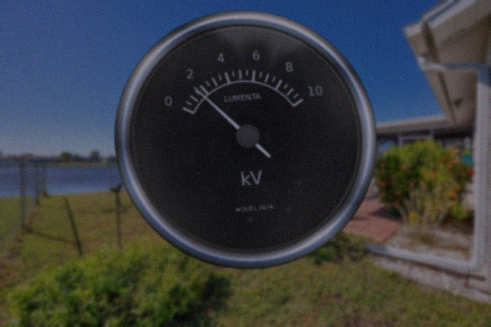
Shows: 1.5 kV
